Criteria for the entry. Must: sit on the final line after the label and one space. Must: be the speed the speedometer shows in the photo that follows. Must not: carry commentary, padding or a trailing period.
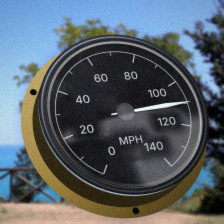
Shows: 110 mph
